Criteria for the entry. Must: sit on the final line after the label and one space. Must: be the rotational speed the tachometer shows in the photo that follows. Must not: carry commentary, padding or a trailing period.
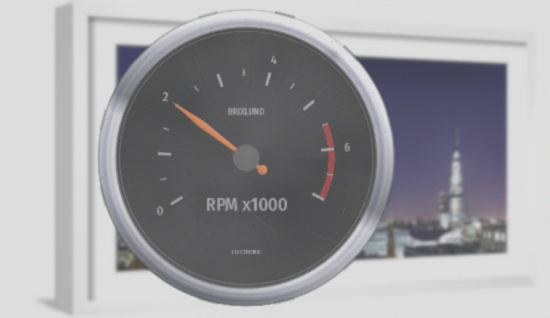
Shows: 2000 rpm
